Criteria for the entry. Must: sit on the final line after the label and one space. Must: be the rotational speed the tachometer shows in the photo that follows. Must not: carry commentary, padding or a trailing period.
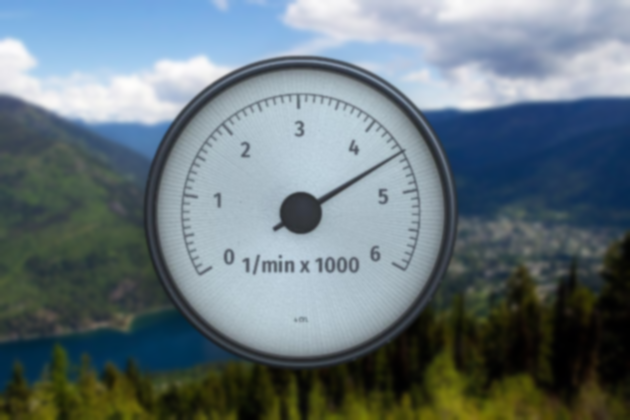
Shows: 4500 rpm
